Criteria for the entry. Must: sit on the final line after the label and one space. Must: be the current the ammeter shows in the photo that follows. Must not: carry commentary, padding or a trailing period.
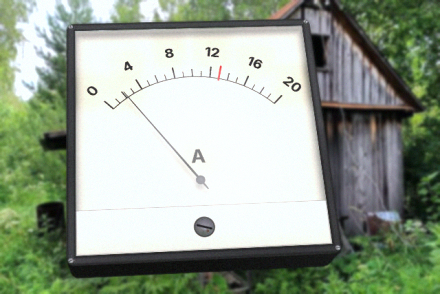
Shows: 2 A
